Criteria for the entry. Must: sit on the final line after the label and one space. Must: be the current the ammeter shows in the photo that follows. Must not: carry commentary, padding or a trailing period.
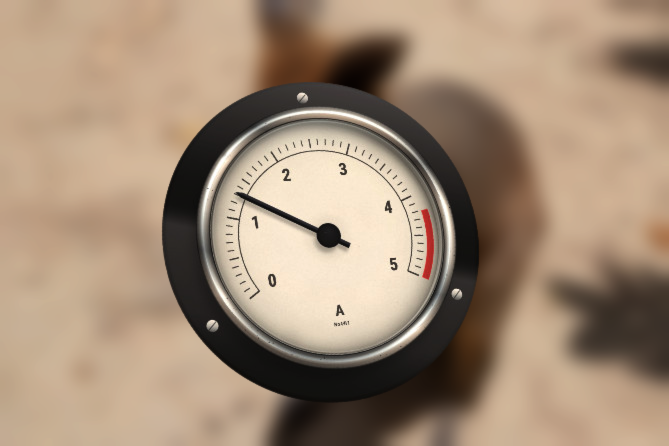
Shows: 1.3 A
